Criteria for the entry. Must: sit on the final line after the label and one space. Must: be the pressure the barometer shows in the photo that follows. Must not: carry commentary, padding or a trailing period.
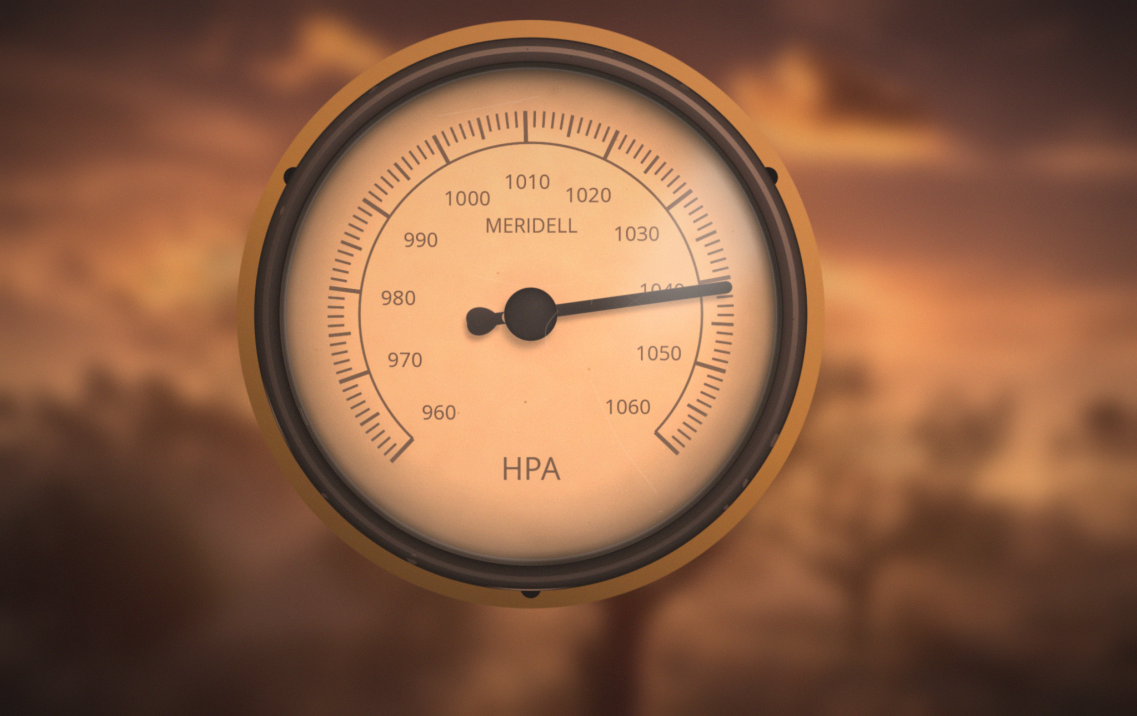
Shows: 1041 hPa
